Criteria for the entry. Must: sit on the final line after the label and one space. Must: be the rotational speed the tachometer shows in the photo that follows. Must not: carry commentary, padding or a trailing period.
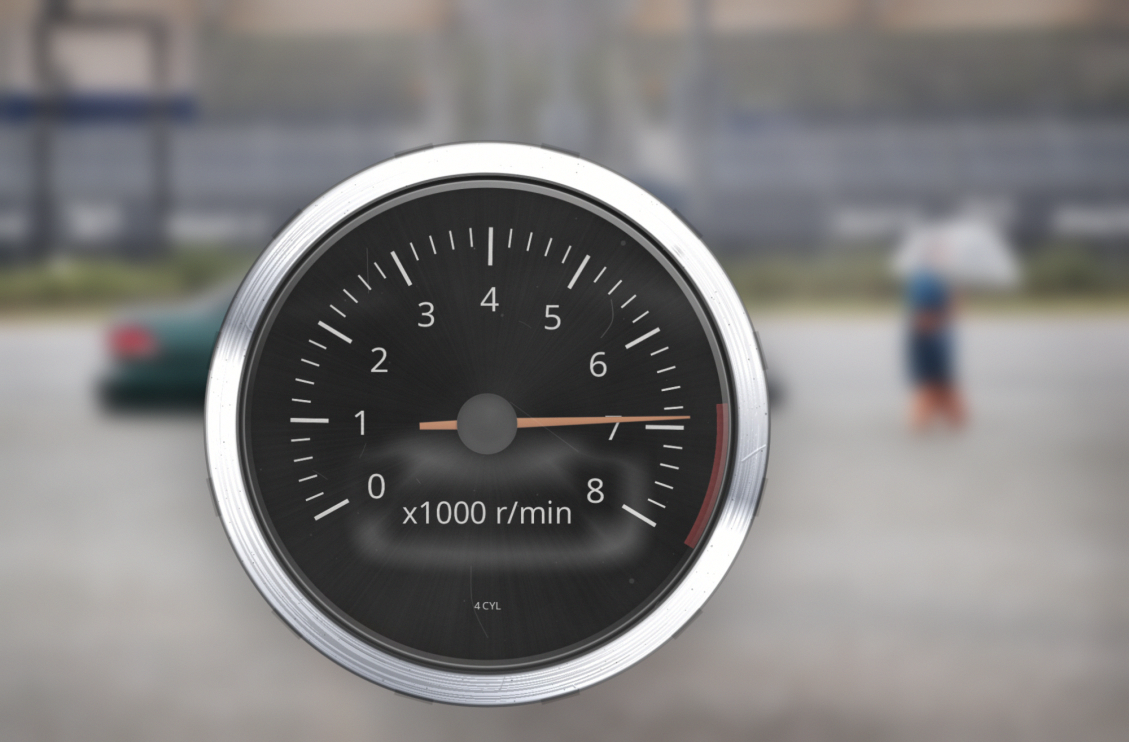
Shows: 6900 rpm
